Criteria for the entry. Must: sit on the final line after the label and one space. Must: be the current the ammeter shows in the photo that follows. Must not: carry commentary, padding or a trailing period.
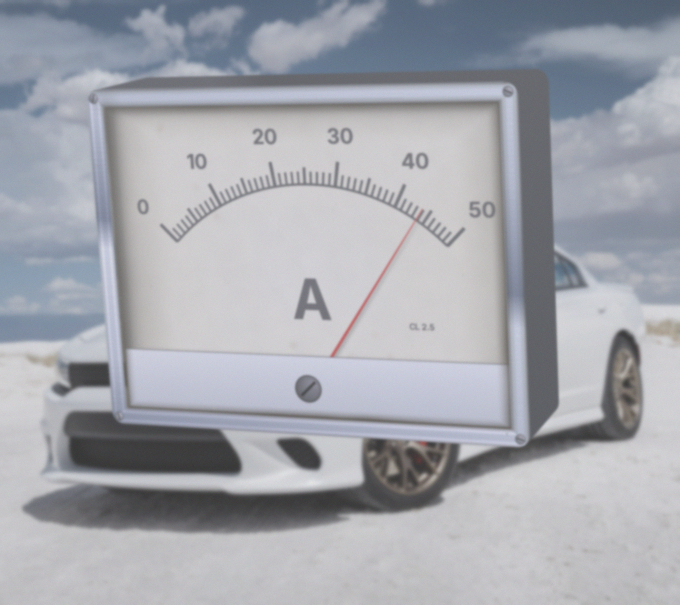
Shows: 44 A
